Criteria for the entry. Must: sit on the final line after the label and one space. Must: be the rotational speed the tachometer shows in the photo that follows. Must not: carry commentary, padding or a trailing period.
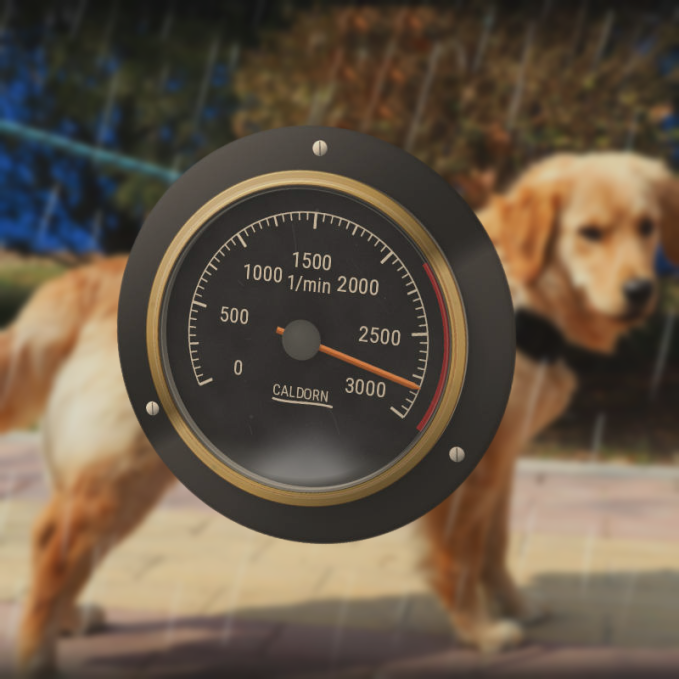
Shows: 2800 rpm
